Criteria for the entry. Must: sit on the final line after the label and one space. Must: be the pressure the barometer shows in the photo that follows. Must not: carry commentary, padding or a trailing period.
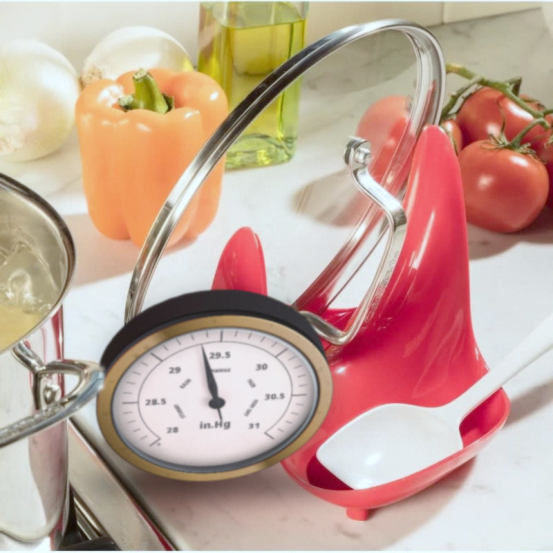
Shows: 29.35 inHg
